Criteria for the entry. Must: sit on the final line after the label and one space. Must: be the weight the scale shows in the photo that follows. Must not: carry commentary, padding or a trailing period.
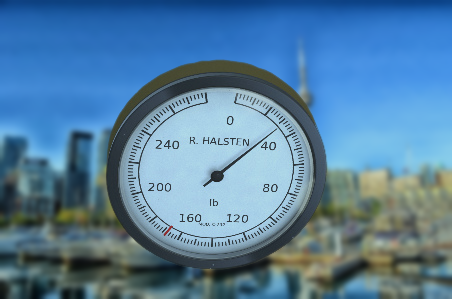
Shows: 30 lb
